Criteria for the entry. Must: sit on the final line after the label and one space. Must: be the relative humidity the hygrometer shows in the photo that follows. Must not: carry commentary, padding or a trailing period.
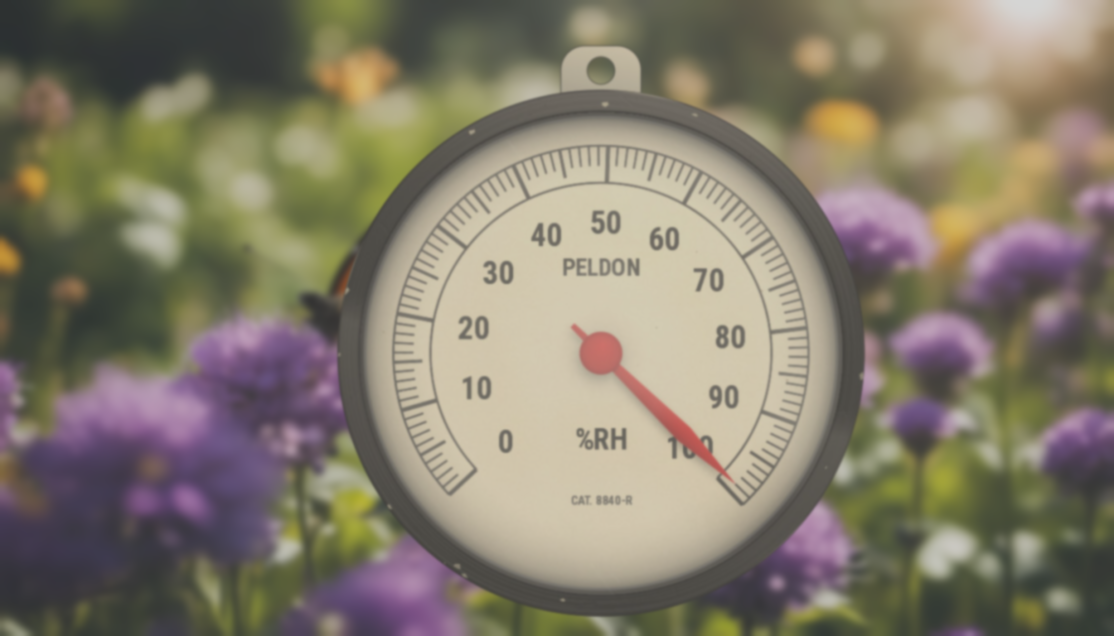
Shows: 99 %
